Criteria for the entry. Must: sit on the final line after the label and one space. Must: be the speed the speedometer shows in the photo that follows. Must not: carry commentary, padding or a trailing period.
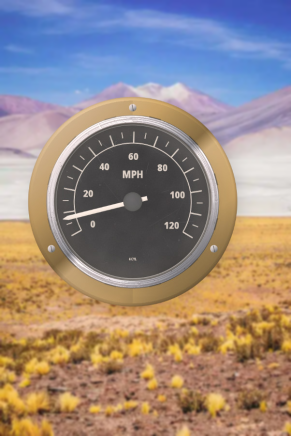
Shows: 7.5 mph
